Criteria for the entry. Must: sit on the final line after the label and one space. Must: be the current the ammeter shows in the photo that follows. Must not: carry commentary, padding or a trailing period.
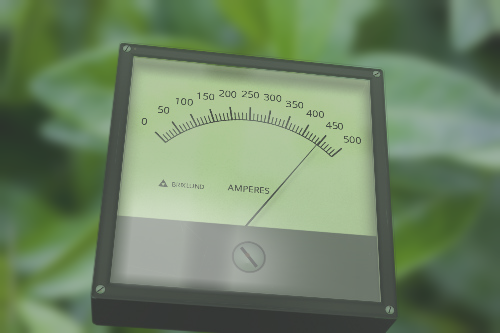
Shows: 450 A
